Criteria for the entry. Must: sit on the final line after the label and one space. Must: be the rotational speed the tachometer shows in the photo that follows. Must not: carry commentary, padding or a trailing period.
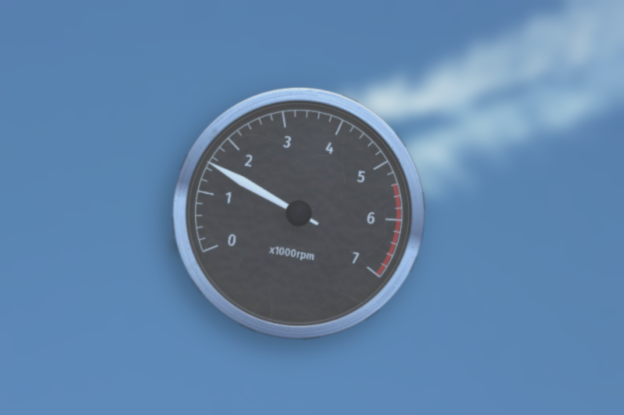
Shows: 1500 rpm
